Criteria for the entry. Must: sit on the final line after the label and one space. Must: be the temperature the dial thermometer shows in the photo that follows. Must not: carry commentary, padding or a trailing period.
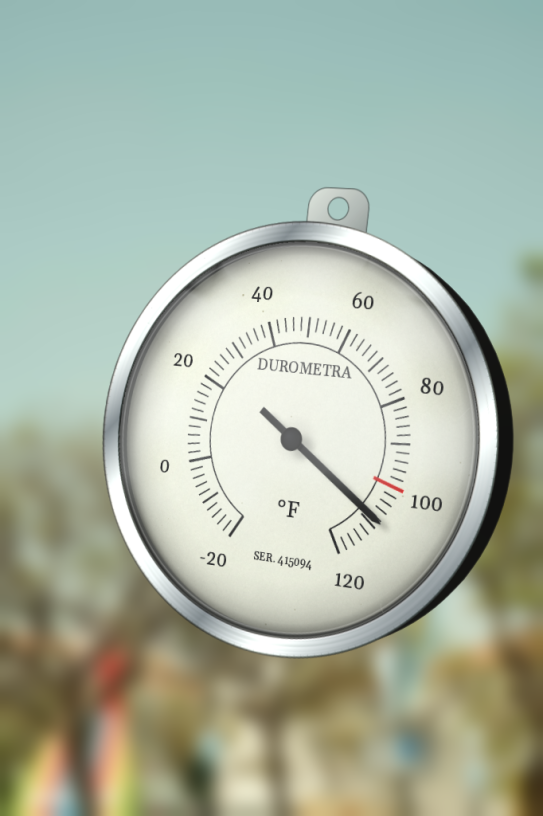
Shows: 108 °F
